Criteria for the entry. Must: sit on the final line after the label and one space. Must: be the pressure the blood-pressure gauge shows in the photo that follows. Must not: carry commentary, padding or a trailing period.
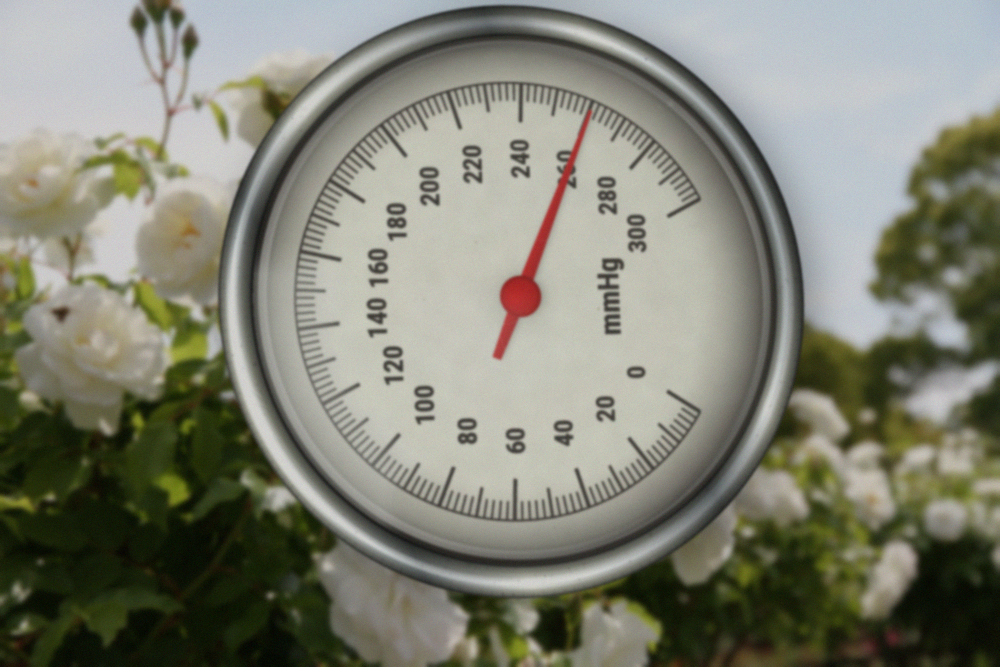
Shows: 260 mmHg
